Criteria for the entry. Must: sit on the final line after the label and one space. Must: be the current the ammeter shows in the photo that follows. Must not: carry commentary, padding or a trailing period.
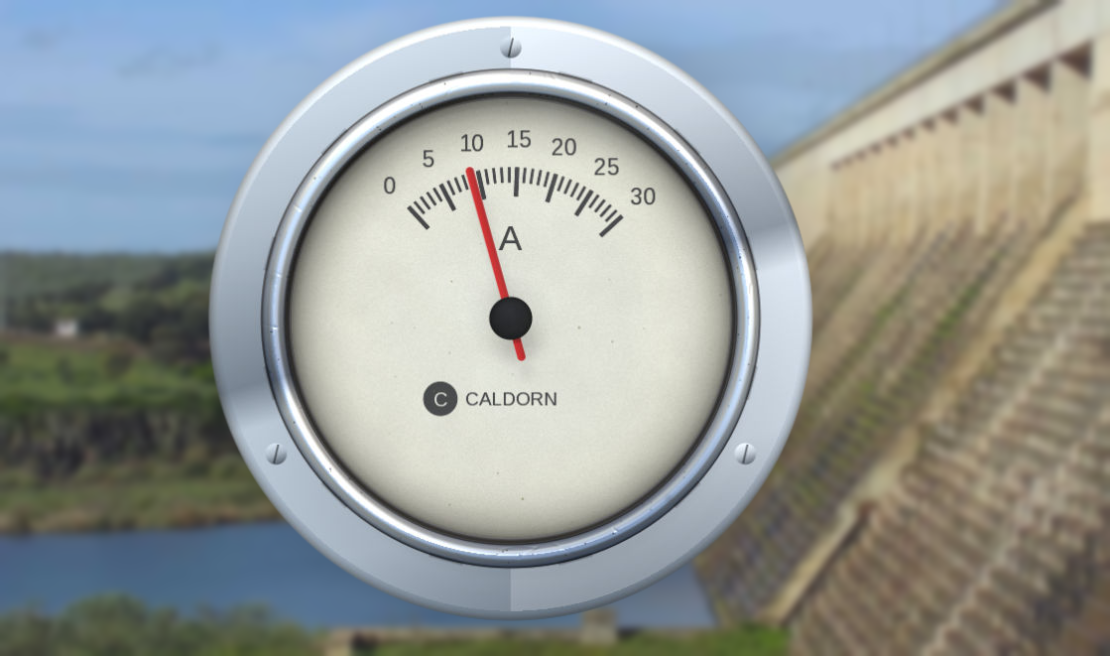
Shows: 9 A
